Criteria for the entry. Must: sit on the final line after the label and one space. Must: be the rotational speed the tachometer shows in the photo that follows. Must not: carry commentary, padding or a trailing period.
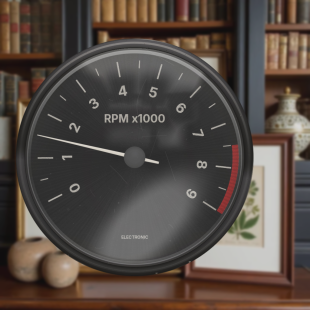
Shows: 1500 rpm
